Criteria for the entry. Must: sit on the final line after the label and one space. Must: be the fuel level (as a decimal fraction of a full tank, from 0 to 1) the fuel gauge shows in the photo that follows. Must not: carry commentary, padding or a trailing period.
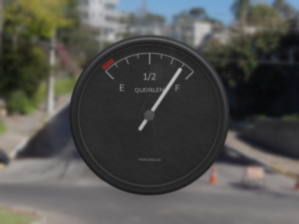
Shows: 0.875
